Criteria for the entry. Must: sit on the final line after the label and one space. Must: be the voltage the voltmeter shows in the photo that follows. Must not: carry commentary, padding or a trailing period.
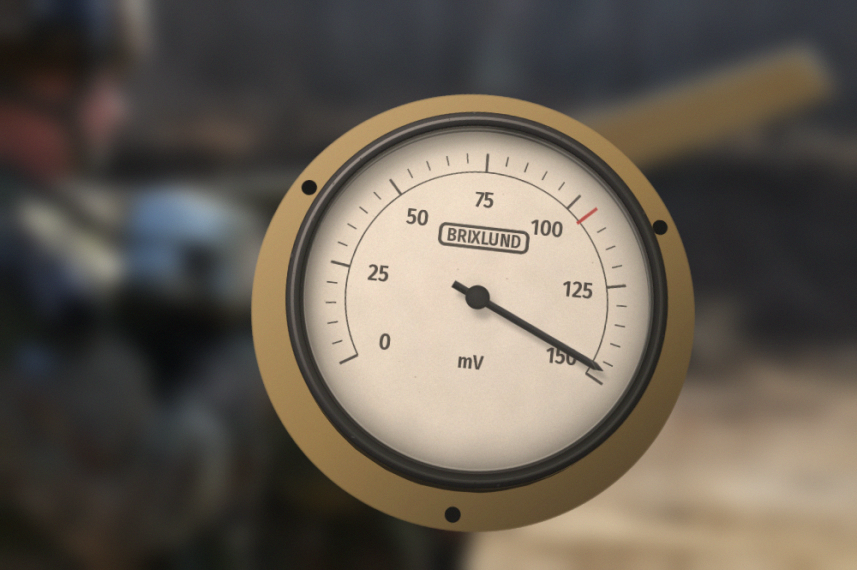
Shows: 147.5 mV
